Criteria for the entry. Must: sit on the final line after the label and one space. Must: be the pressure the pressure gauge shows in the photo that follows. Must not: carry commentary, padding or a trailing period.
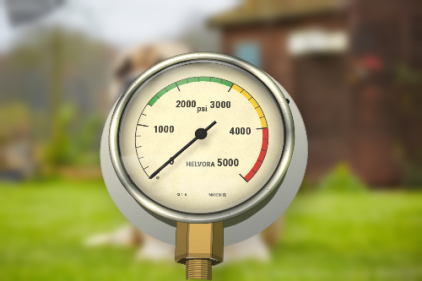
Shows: 0 psi
